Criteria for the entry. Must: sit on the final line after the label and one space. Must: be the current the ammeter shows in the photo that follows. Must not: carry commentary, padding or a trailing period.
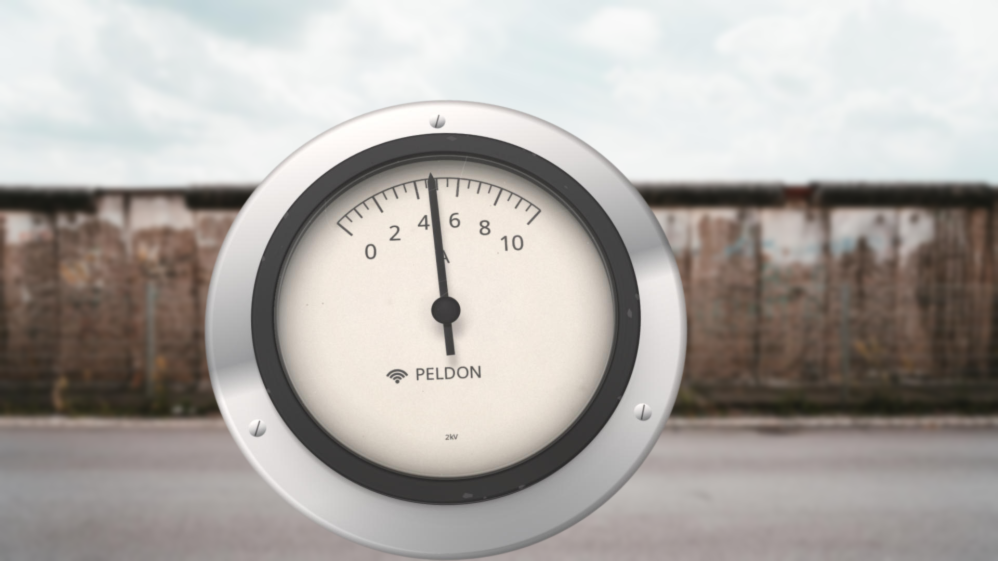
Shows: 4.75 A
